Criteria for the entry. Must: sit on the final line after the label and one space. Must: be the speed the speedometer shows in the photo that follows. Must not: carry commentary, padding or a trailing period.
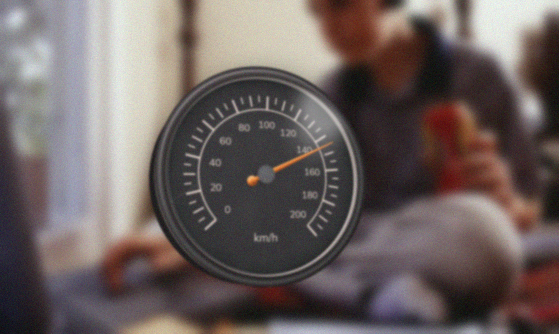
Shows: 145 km/h
